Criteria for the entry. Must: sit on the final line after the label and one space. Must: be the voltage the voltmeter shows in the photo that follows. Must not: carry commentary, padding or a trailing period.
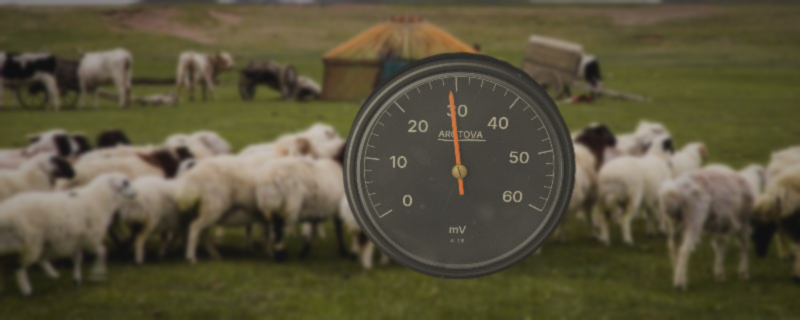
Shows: 29 mV
